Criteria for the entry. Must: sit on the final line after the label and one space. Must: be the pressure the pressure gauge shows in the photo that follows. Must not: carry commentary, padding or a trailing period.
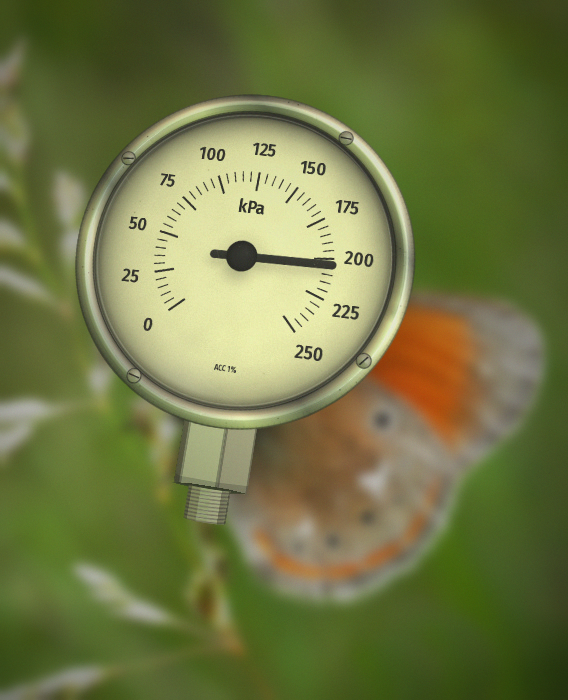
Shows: 205 kPa
